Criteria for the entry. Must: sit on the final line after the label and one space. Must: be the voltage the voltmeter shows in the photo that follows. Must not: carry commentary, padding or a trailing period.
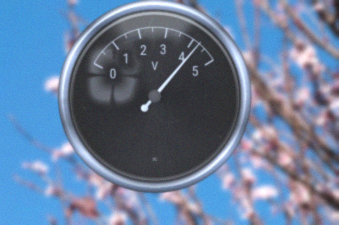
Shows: 4.25 V
